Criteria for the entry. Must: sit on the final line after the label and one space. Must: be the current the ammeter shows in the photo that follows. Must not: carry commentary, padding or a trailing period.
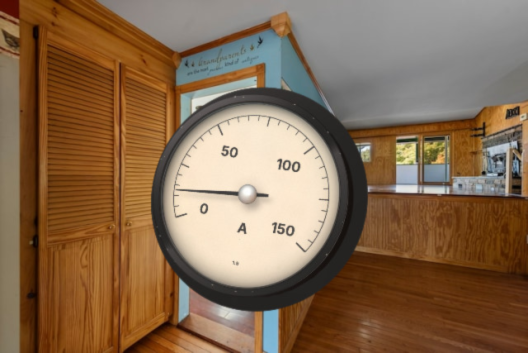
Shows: 12.5 A
